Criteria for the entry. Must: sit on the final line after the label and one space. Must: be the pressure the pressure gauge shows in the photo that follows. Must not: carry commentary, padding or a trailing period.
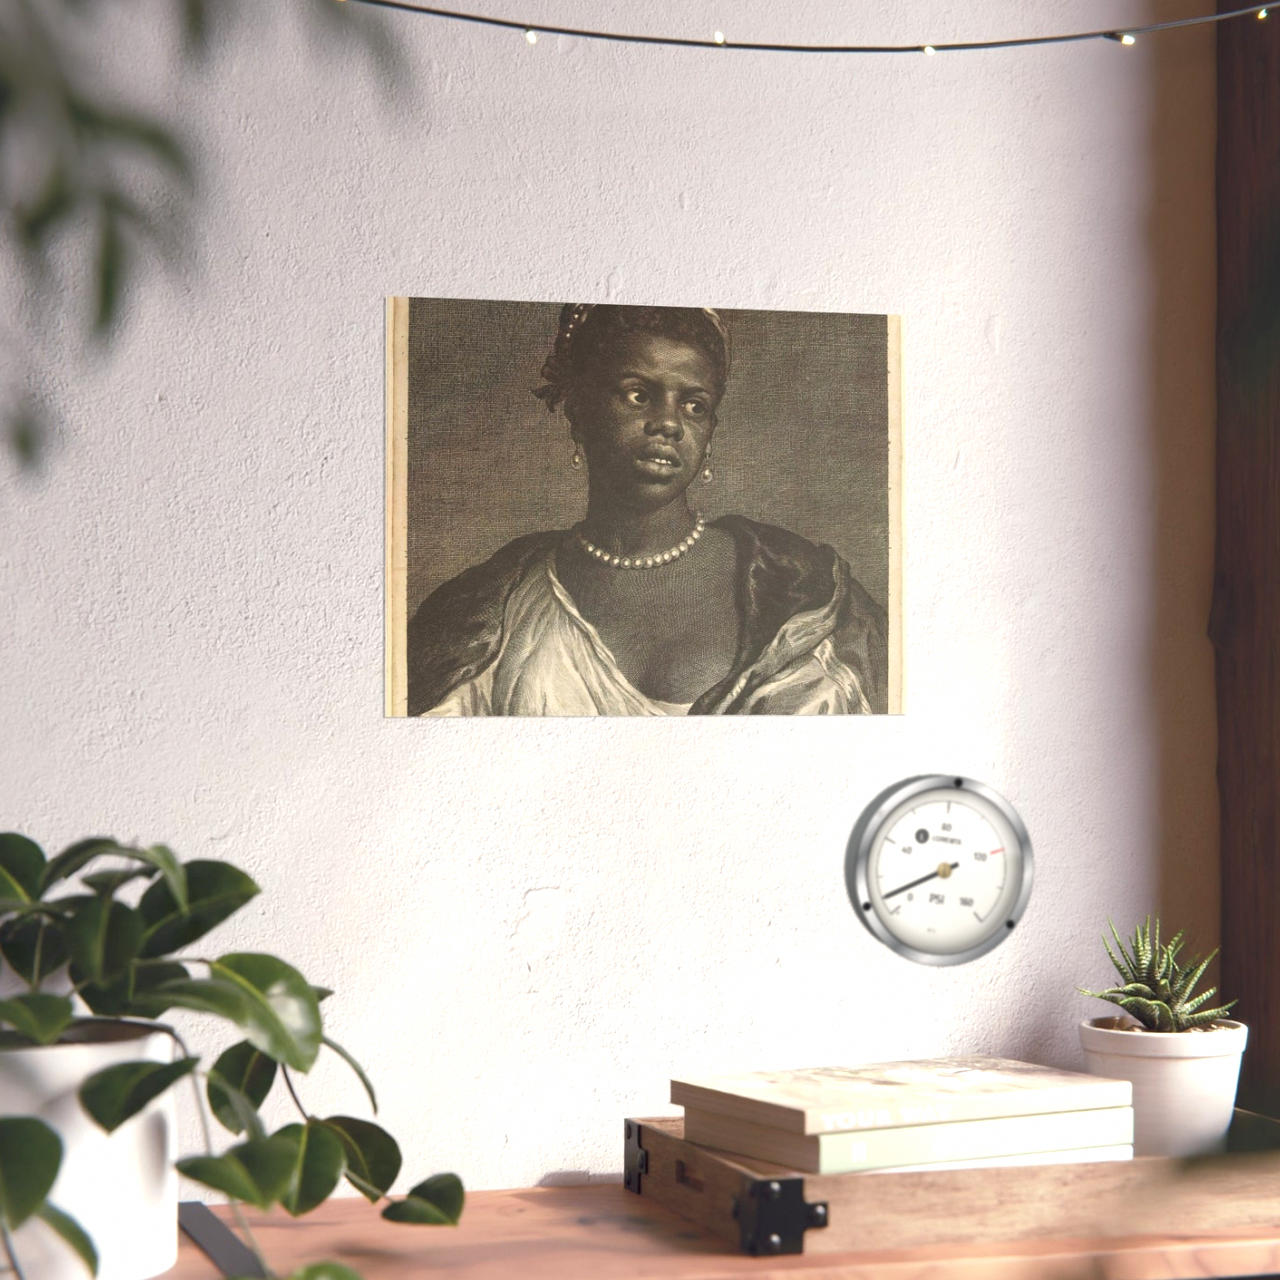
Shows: 10 psi
